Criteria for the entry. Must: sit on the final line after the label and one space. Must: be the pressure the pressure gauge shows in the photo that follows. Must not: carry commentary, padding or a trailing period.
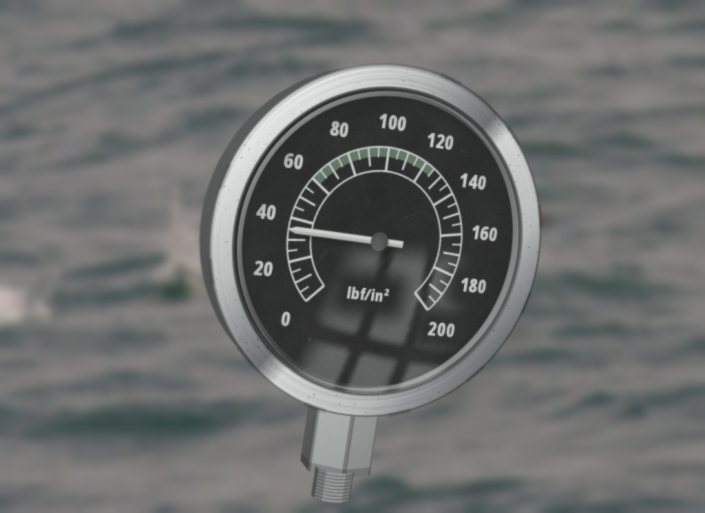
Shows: 35 psi
